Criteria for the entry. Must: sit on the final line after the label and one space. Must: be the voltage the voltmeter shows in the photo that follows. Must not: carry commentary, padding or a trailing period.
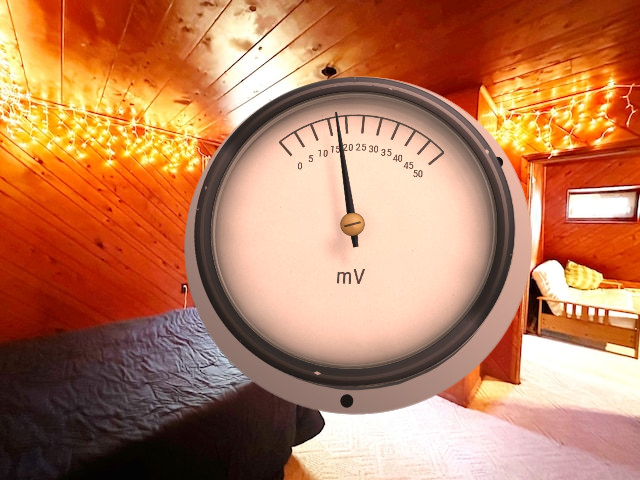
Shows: 17.5 mV
